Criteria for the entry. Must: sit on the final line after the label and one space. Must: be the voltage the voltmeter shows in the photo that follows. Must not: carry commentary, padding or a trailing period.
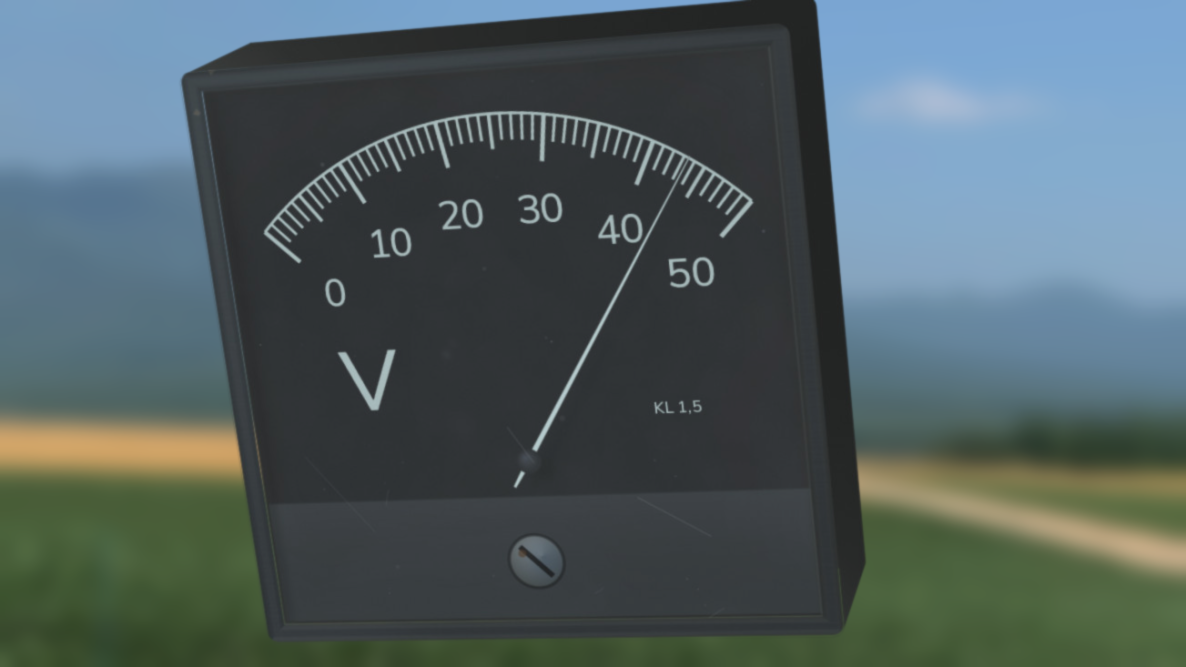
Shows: 43.5 V
